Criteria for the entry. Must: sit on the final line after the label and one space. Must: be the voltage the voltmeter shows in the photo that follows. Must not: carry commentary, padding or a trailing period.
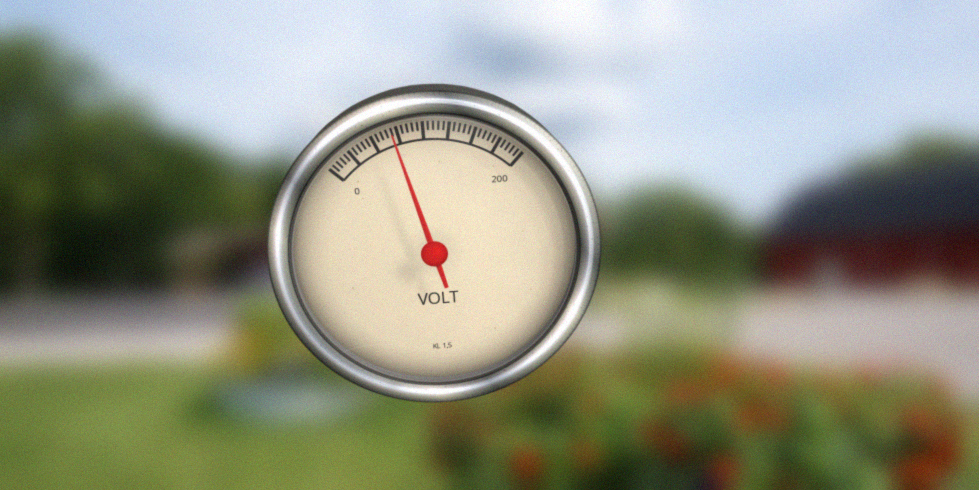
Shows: 70 V
